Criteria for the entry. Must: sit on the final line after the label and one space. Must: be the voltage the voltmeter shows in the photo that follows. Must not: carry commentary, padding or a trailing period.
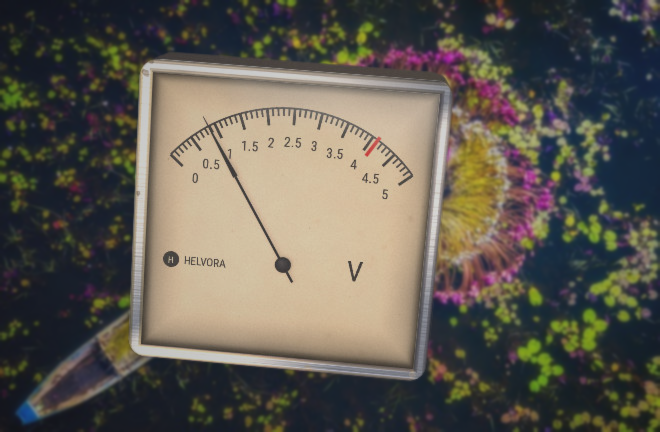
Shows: 0.9 V
